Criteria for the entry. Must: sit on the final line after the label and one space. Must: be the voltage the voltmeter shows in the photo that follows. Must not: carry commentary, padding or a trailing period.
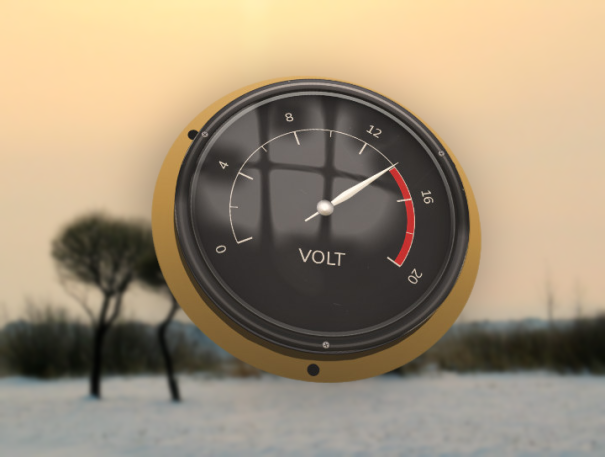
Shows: 14 V
